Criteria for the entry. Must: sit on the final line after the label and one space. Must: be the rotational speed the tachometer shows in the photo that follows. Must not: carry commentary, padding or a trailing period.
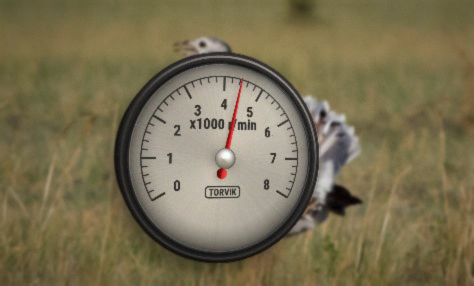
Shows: 4400 rpm
